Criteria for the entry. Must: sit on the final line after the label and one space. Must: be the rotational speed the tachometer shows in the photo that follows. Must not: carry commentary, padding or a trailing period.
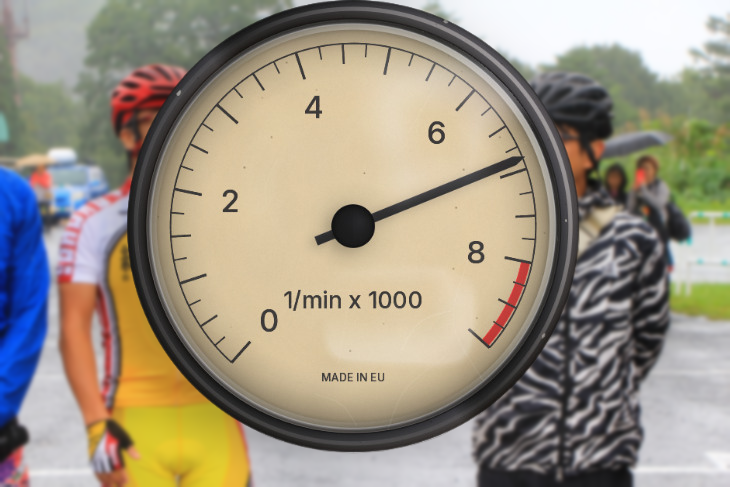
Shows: 6875 rpm
